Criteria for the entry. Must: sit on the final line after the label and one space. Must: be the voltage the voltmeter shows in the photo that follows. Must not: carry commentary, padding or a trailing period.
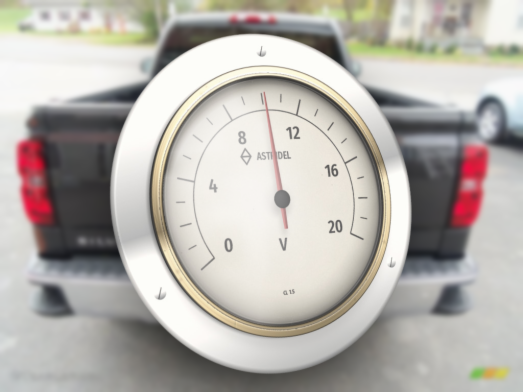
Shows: 10 V
